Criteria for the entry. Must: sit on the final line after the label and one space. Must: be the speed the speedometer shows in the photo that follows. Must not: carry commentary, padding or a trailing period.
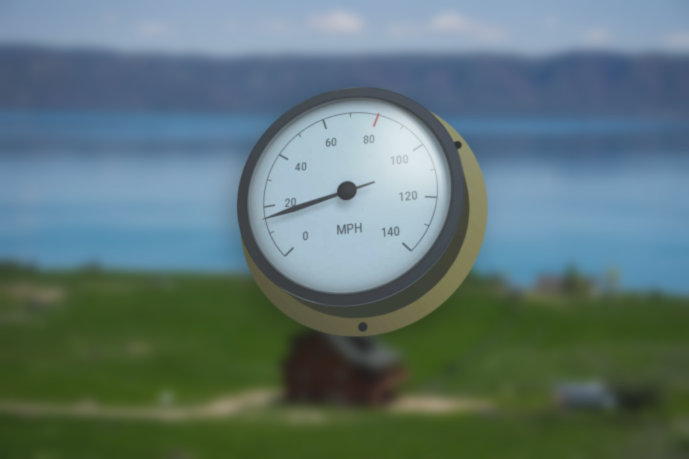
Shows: 15 mph
